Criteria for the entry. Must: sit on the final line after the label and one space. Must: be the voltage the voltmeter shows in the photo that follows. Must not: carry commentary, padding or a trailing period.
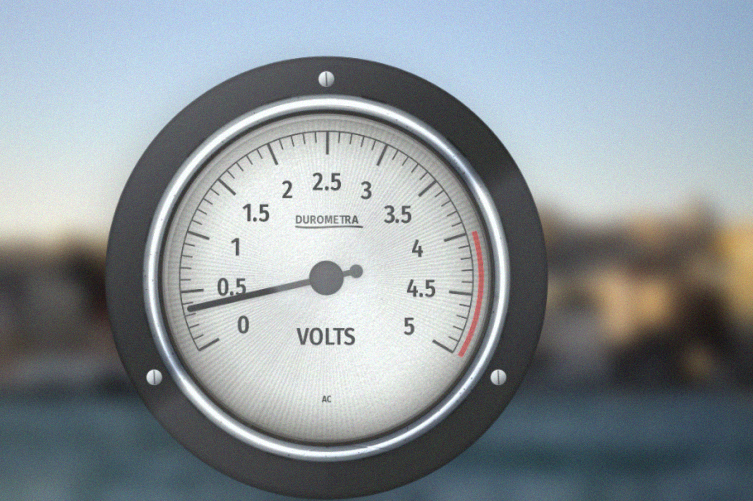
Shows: 0.35 V
